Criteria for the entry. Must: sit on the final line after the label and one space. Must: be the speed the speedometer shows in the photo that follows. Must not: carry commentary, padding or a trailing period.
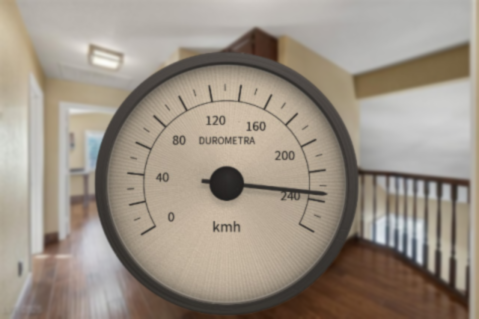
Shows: 235 km/h
